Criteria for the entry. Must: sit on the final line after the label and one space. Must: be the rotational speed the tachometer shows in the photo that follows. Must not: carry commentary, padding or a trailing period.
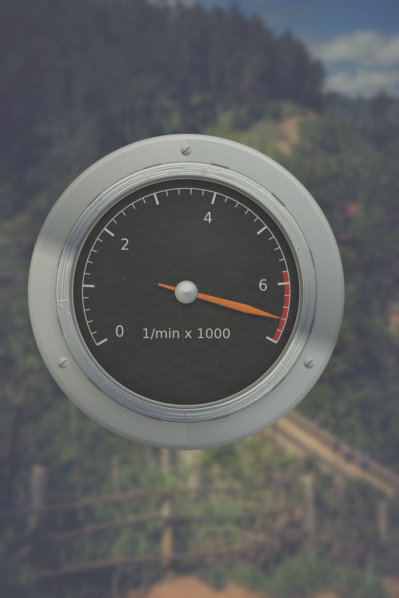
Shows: 6600 rpm
